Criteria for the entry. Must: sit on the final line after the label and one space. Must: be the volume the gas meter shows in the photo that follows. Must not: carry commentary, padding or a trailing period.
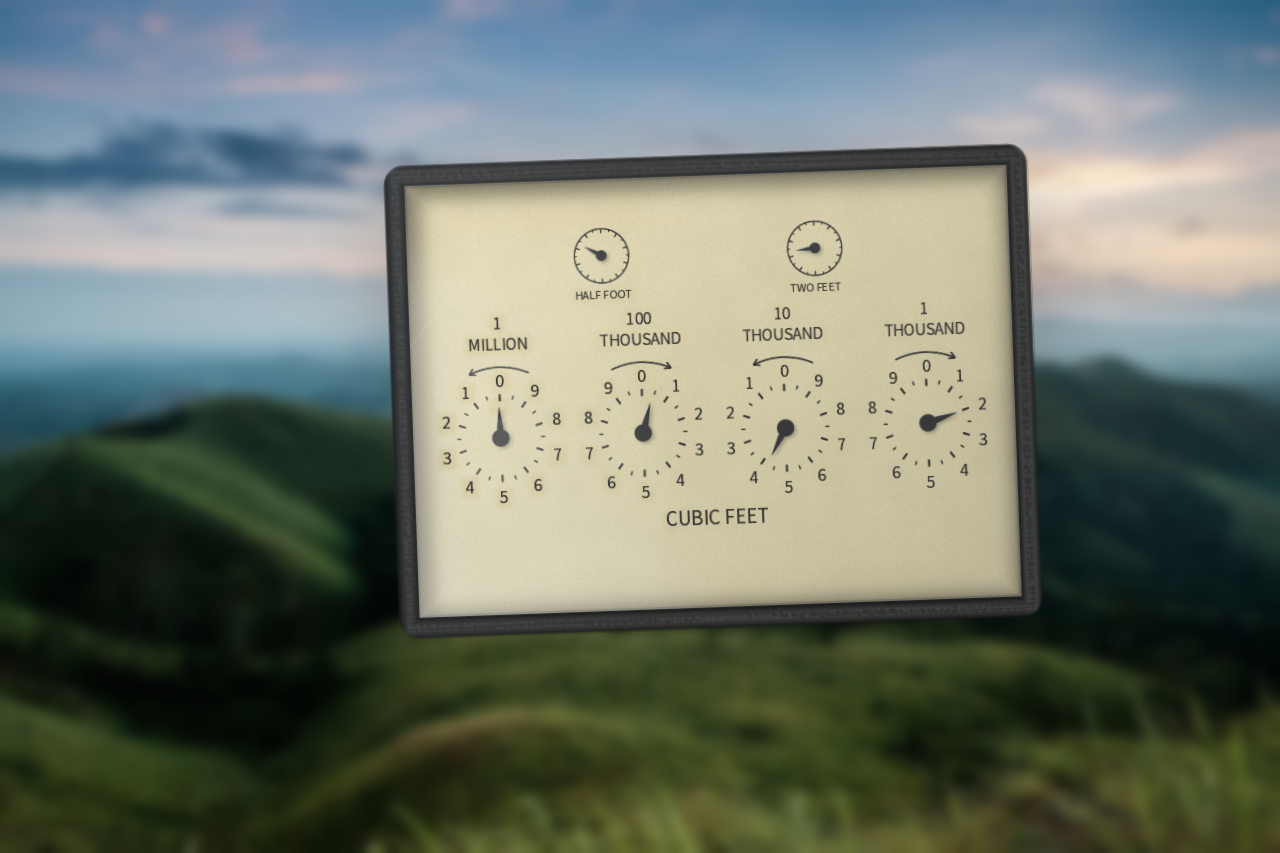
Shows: 4200 ft³
